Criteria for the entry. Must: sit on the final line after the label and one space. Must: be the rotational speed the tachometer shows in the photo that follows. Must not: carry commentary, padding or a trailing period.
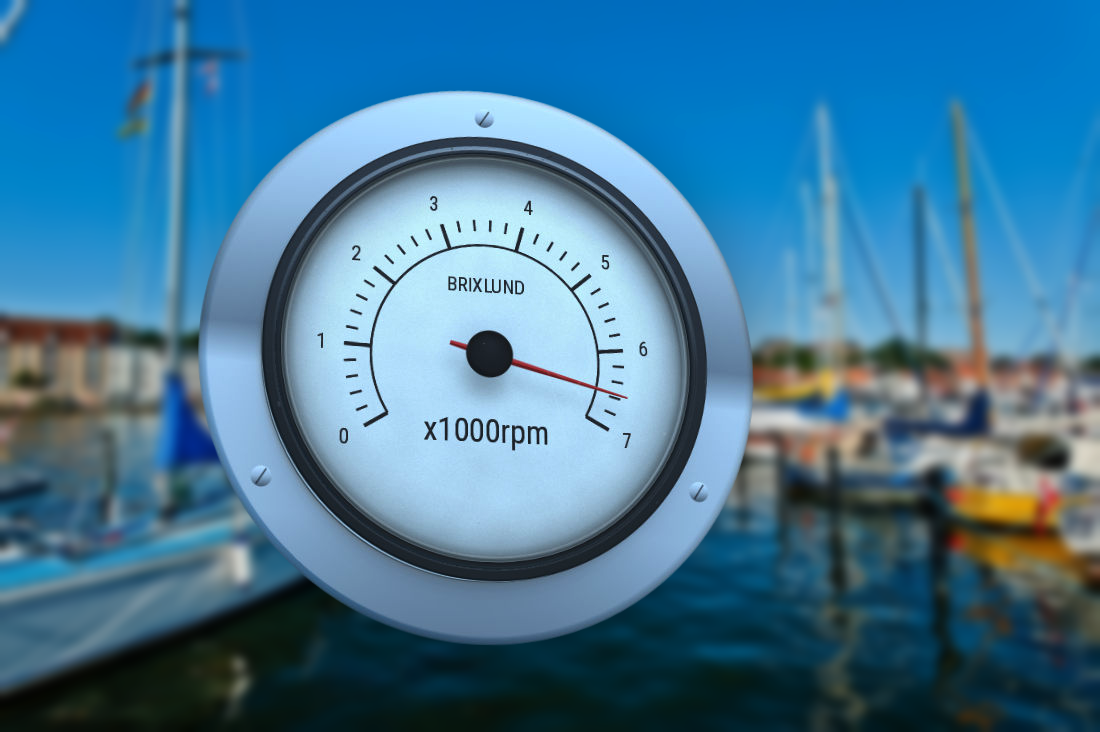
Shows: 6600 rpm
